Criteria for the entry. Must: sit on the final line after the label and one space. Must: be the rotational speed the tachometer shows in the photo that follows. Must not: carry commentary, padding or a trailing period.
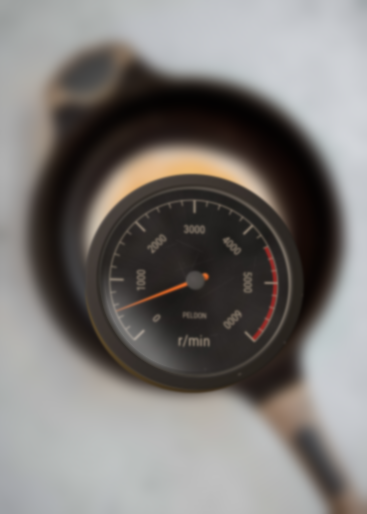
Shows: 500 rpm
